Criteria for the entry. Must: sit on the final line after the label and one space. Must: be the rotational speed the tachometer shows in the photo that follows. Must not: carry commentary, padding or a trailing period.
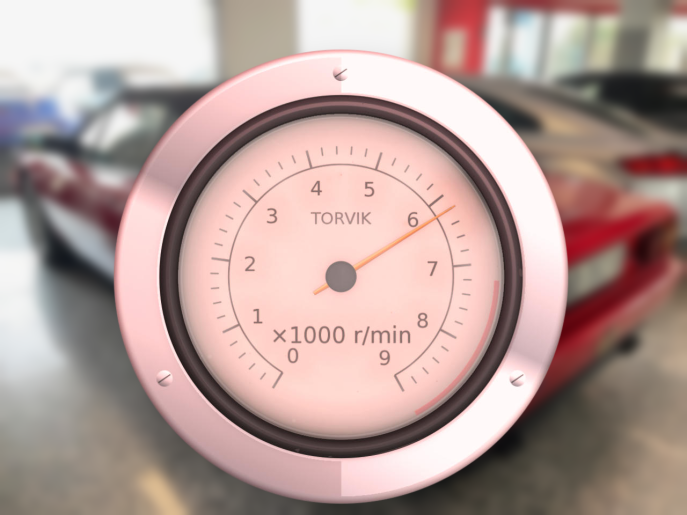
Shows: 6200 rpm
